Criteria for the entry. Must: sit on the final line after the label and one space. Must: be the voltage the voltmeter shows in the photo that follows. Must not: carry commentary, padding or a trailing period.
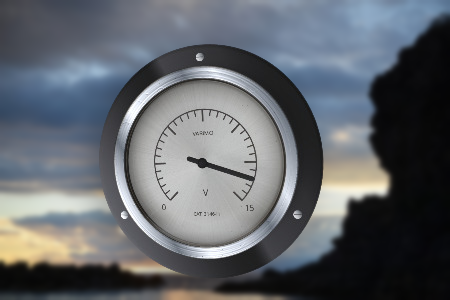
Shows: 13.5 V
